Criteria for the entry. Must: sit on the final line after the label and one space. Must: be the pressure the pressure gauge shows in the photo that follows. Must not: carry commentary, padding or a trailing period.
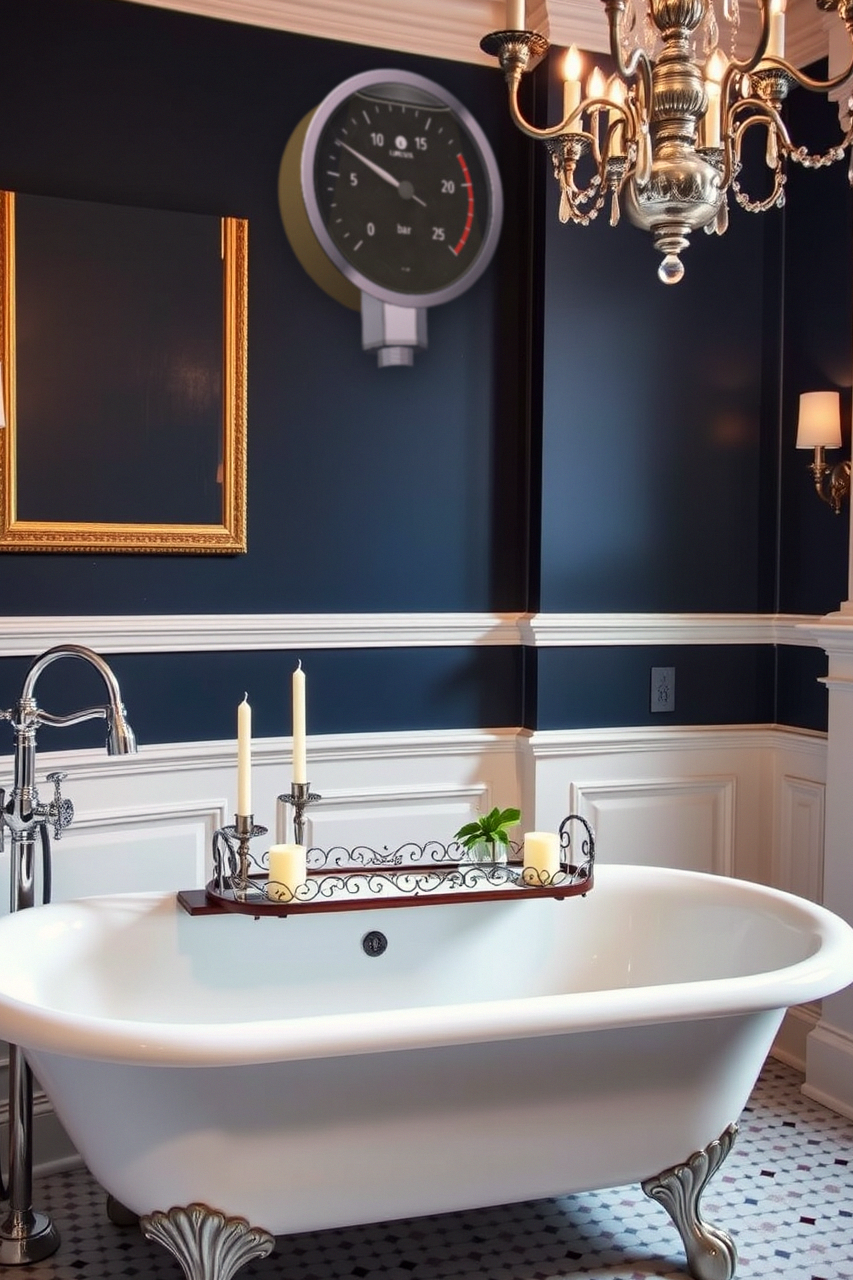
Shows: 7 bar
